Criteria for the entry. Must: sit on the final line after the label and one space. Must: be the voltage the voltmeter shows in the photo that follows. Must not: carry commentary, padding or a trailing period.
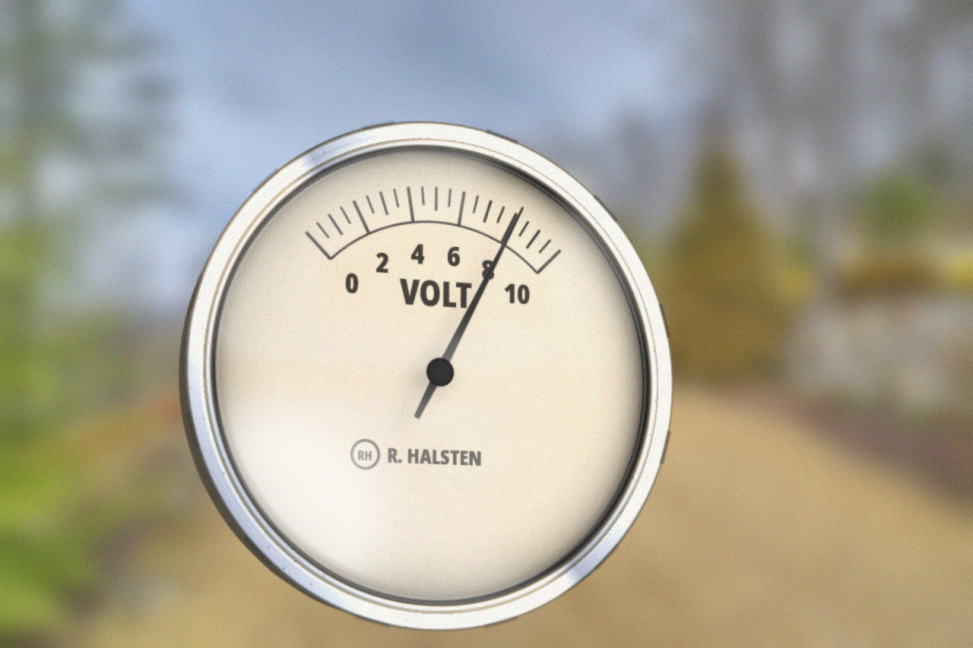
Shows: 8 V
